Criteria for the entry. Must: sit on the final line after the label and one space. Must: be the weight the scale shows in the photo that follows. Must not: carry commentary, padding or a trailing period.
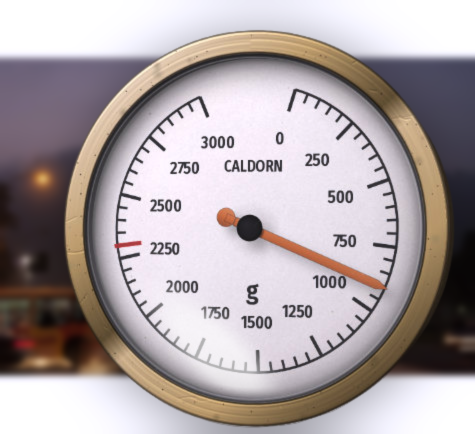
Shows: 900 g
